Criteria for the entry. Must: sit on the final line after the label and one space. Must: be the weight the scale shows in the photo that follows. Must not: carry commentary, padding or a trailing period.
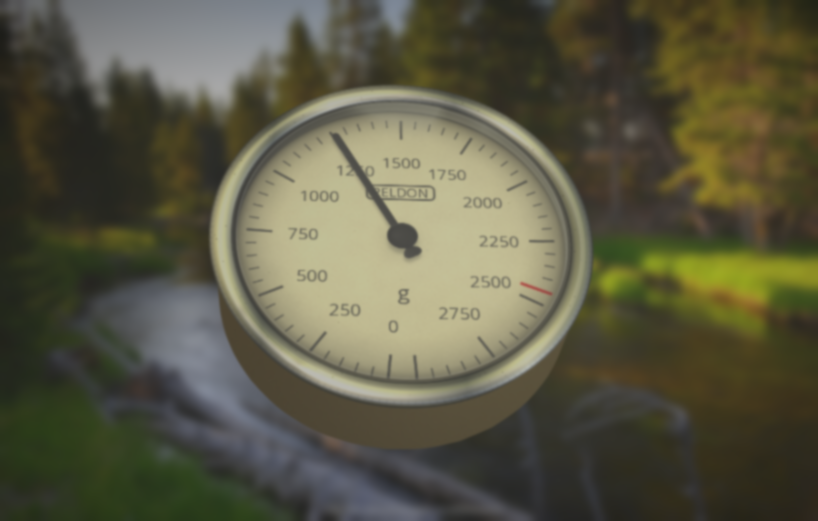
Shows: 1250 g
